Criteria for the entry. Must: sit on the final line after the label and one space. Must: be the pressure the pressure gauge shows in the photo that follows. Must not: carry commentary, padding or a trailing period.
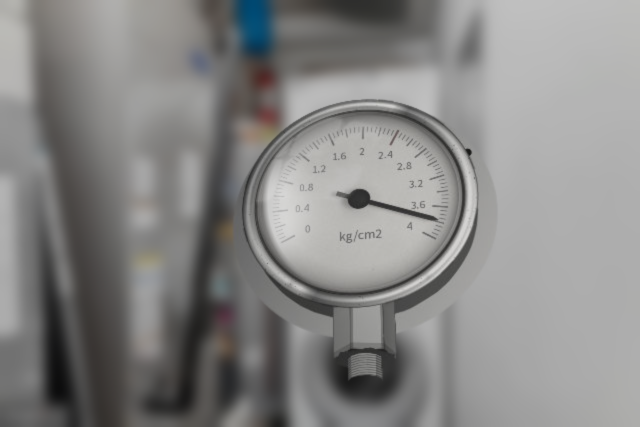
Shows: 3.8 kg/cm²
